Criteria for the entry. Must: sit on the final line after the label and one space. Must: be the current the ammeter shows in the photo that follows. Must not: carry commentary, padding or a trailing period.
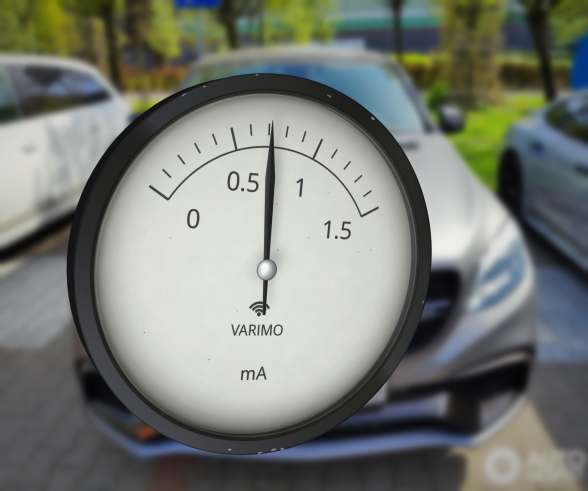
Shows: 0.7 mA
